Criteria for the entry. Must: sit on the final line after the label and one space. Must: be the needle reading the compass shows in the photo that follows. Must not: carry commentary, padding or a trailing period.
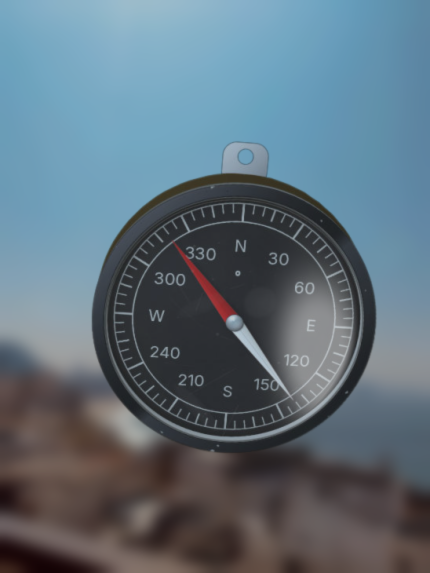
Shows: 320 °
